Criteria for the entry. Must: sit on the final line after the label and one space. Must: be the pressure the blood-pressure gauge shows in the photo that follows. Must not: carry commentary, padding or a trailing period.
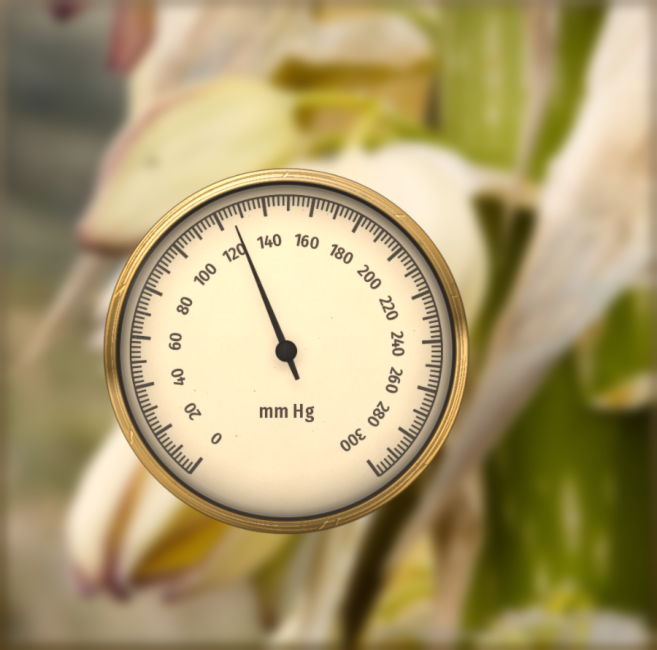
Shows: 126 mmHg
